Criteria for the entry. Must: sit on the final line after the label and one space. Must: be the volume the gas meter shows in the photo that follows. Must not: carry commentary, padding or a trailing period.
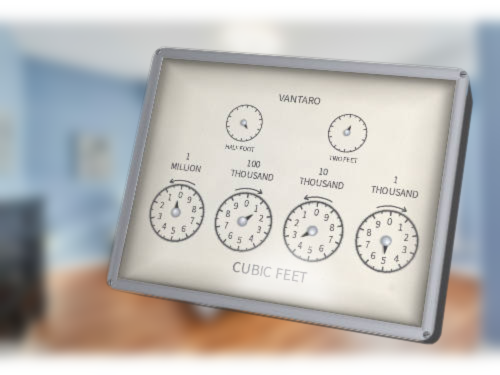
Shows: 13500 ft³
